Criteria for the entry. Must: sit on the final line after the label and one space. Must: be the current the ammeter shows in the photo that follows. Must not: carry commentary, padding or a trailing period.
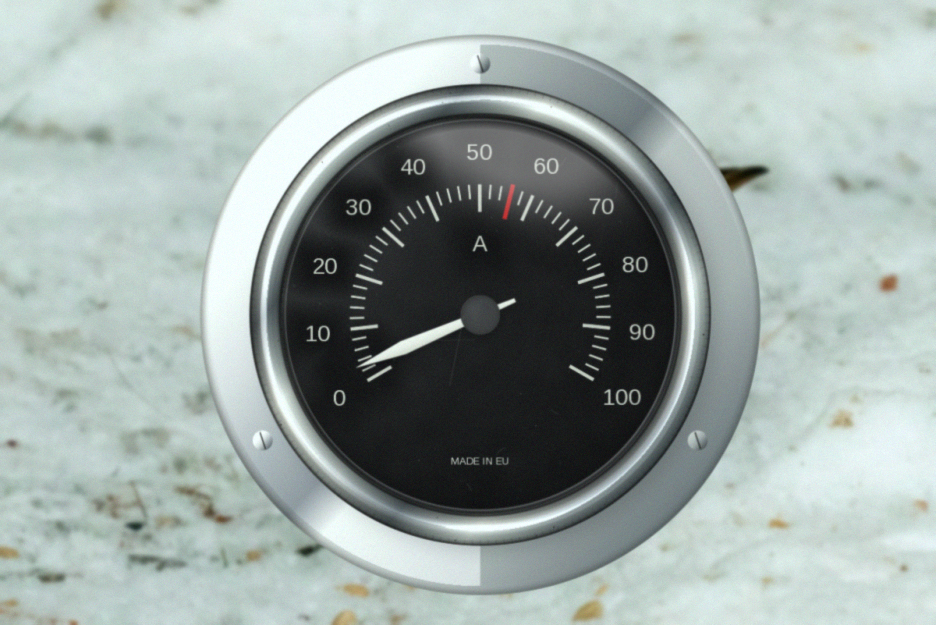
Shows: 3 A
